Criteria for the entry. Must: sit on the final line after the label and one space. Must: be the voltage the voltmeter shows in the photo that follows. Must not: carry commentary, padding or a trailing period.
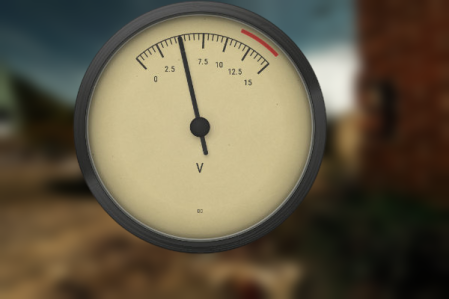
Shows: 5 V
